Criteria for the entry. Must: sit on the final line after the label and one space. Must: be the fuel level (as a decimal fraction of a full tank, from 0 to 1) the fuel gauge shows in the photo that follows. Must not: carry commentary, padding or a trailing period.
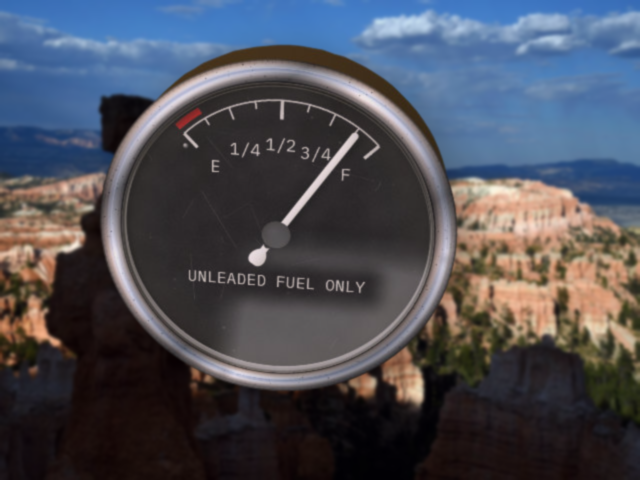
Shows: 0.875
